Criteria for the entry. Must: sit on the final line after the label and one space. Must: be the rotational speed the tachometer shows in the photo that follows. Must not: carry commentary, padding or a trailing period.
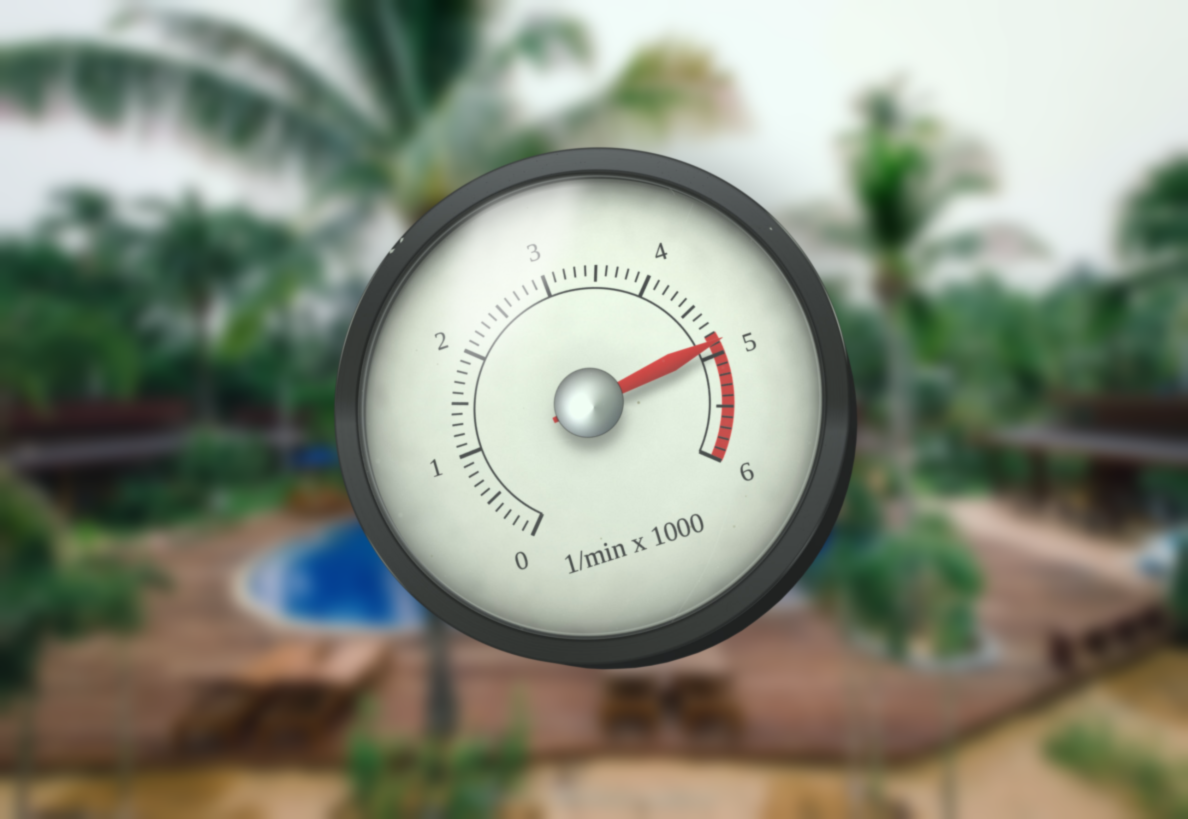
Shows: 4900 rpm
